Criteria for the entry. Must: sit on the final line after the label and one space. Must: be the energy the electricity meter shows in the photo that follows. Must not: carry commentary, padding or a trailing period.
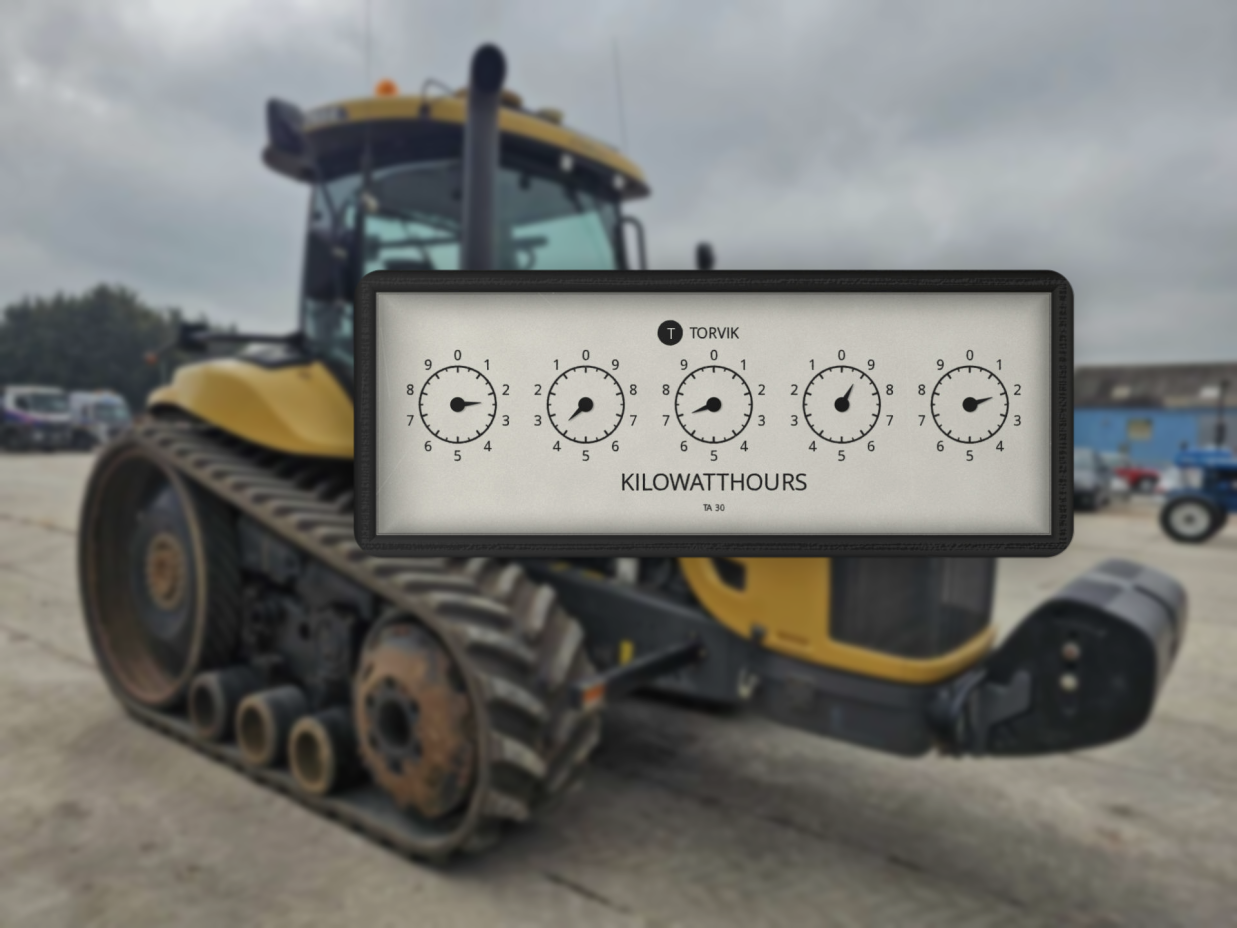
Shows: 23692 kWh
